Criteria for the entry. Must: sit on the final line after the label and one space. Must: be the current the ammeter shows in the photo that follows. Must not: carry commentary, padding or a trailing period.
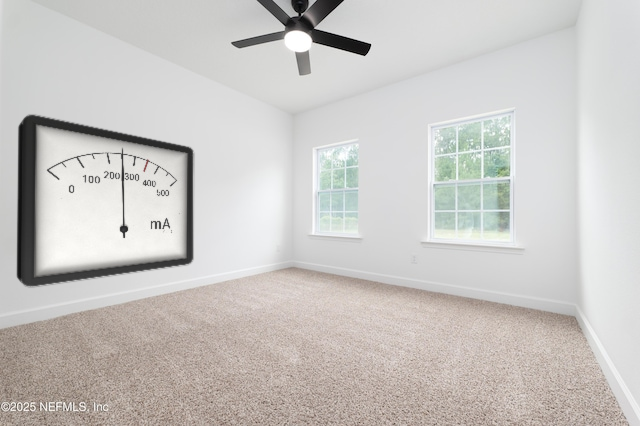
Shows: 250 mA
